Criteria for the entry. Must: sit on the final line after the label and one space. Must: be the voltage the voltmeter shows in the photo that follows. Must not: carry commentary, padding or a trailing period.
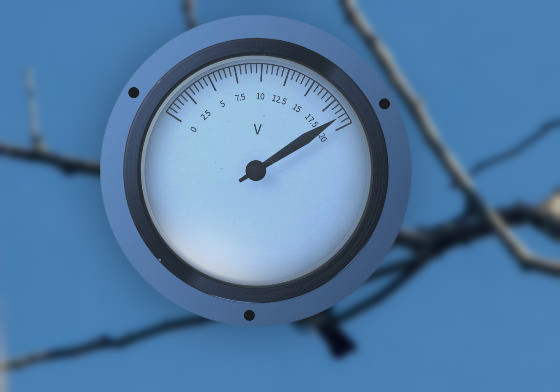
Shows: 19 V
